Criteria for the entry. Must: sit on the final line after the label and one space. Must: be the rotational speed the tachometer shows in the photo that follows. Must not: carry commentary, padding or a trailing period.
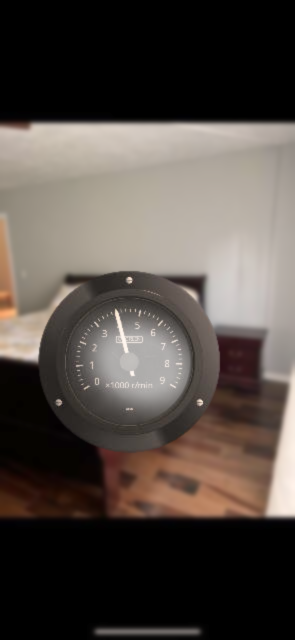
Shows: 4000 rpm
